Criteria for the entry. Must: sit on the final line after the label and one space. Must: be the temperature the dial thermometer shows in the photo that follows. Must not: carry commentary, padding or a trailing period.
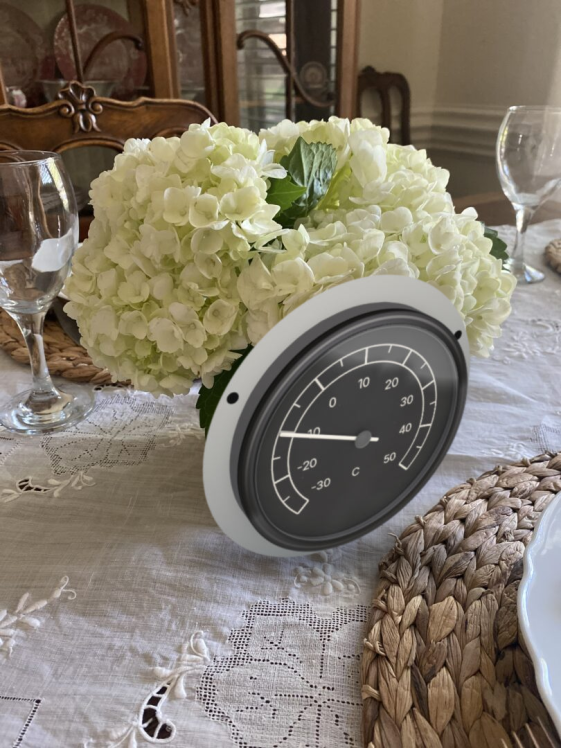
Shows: -10 °C
